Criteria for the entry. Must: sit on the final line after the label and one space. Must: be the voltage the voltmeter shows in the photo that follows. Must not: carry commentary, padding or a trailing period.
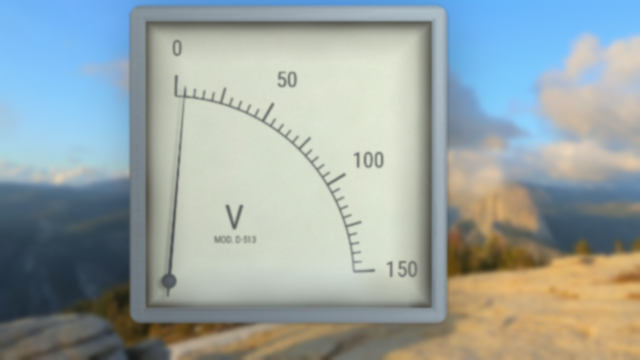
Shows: 5 V
